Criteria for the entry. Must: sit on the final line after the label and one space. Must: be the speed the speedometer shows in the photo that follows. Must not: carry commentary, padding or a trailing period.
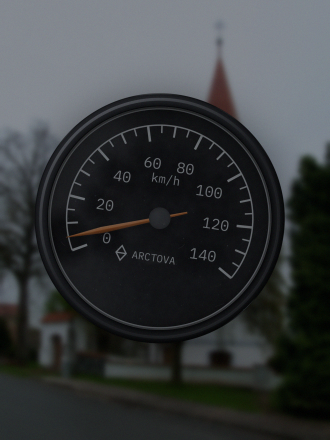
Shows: 5 km/h
